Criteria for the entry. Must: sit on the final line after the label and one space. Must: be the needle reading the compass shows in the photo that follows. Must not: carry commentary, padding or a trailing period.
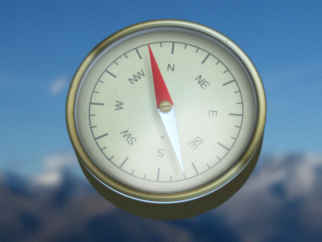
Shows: 340 °
